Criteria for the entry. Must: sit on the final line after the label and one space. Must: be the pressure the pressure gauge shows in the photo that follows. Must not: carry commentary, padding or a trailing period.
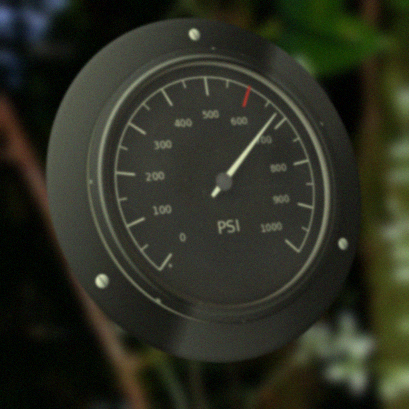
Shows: 675 psi
